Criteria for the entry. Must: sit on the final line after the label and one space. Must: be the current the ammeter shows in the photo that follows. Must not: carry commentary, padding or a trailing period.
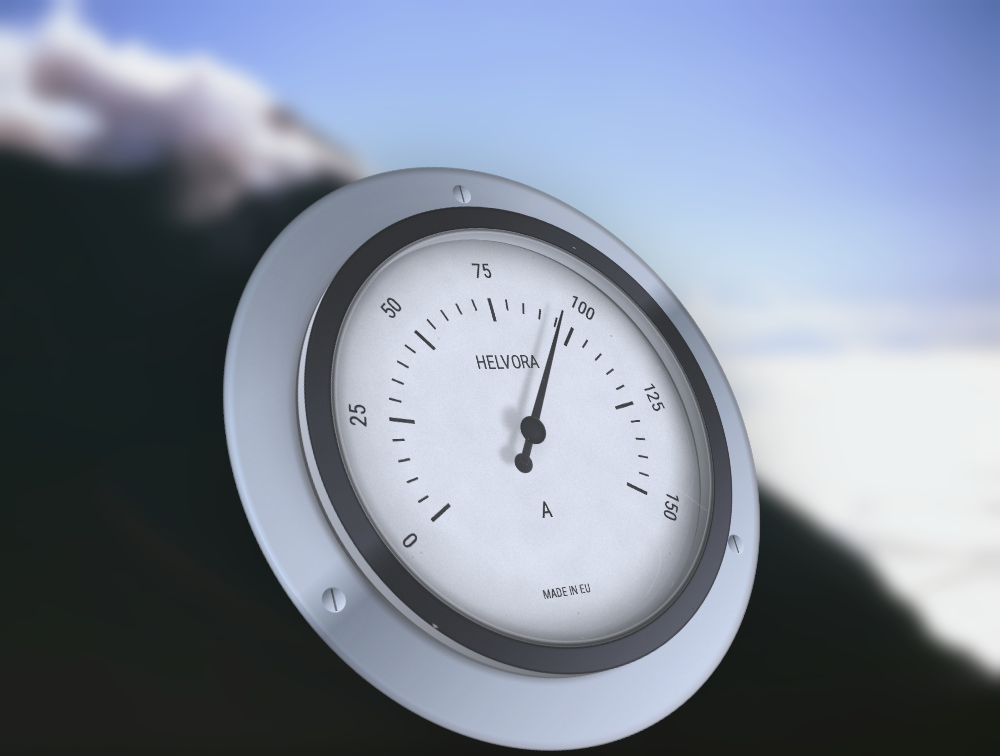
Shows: 95 A
